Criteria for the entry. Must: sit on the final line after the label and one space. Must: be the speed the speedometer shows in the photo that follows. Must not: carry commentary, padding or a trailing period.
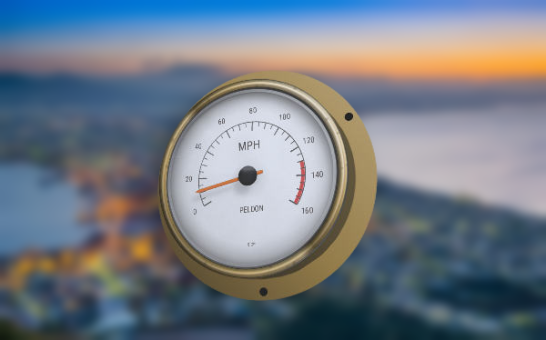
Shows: 10 mph
